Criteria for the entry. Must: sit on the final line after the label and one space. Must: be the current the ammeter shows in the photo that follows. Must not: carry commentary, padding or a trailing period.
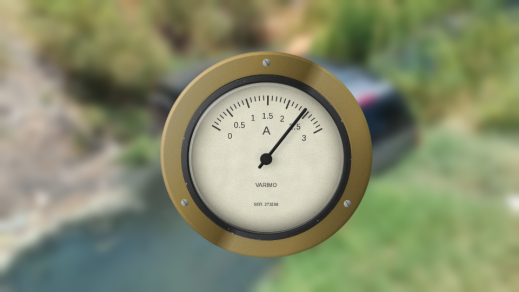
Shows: 2.4 A
